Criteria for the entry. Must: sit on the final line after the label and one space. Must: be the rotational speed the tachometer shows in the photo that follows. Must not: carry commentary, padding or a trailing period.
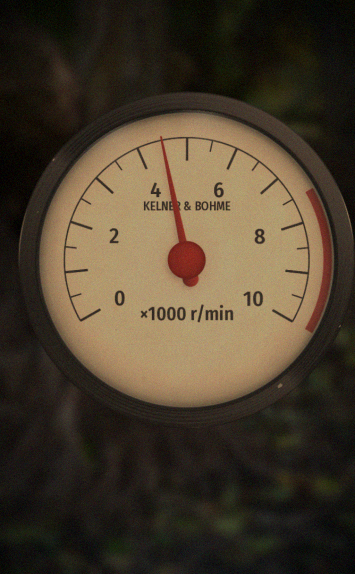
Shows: 4500 rpm
